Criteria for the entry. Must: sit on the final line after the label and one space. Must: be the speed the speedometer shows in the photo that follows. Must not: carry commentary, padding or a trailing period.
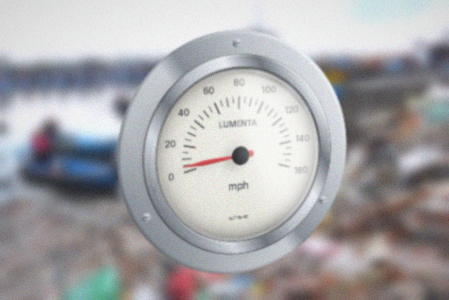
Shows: 5 mph
